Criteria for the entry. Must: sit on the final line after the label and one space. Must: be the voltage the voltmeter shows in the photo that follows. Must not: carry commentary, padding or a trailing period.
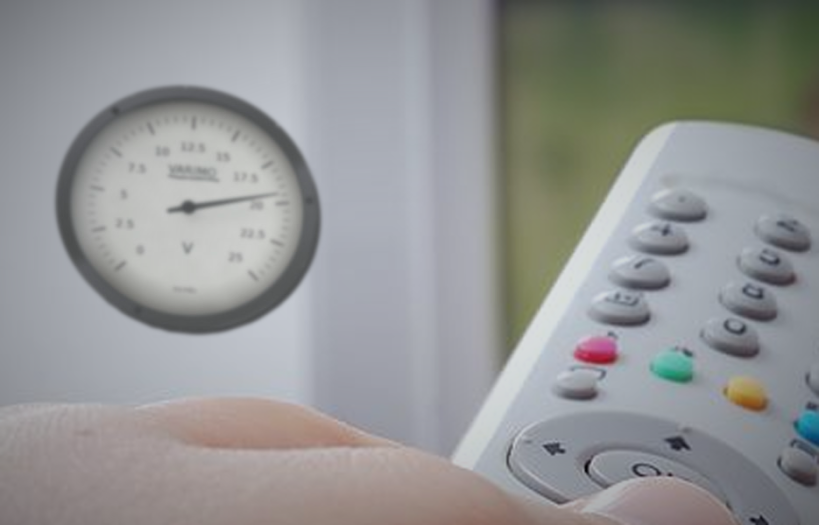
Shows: 19.5 V
